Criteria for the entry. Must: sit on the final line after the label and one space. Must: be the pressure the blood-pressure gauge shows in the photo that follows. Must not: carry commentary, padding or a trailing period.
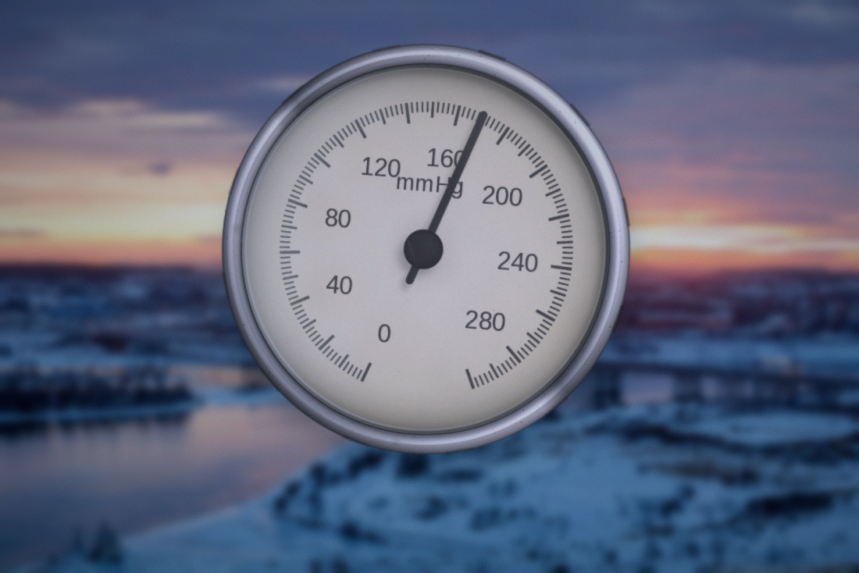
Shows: 170 mmHg
